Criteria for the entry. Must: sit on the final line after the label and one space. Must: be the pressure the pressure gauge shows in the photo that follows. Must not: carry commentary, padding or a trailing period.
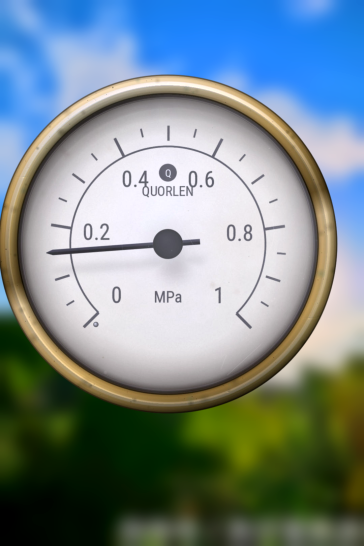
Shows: 0.15 MPa
